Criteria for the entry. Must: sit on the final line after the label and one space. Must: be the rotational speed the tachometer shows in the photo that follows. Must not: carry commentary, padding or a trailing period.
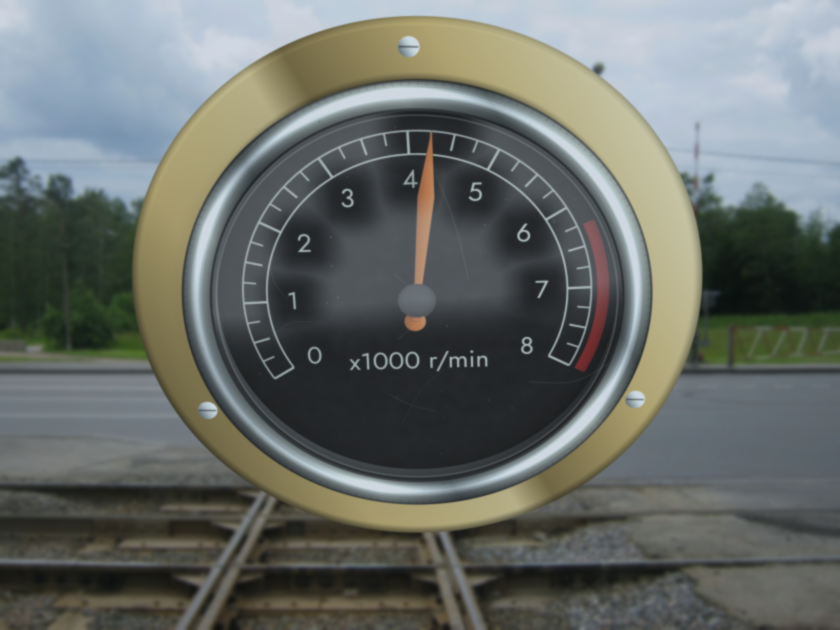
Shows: 4250 rpm
